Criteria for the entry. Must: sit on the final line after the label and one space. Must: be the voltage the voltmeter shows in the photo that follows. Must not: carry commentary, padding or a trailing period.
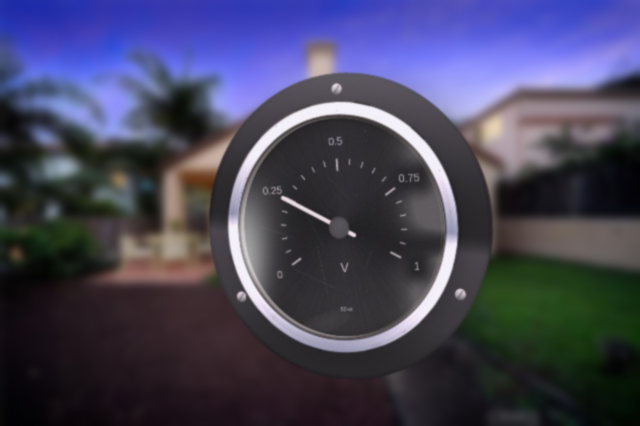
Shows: 0.25 V
